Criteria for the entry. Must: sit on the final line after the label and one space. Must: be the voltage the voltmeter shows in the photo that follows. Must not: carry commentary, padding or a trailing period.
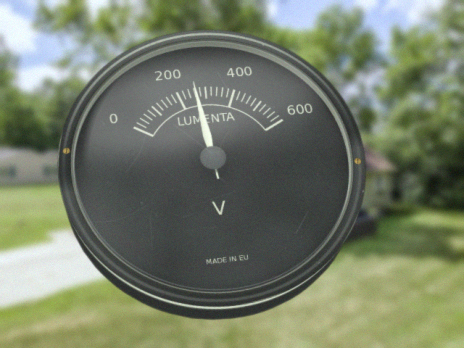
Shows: 260 V
